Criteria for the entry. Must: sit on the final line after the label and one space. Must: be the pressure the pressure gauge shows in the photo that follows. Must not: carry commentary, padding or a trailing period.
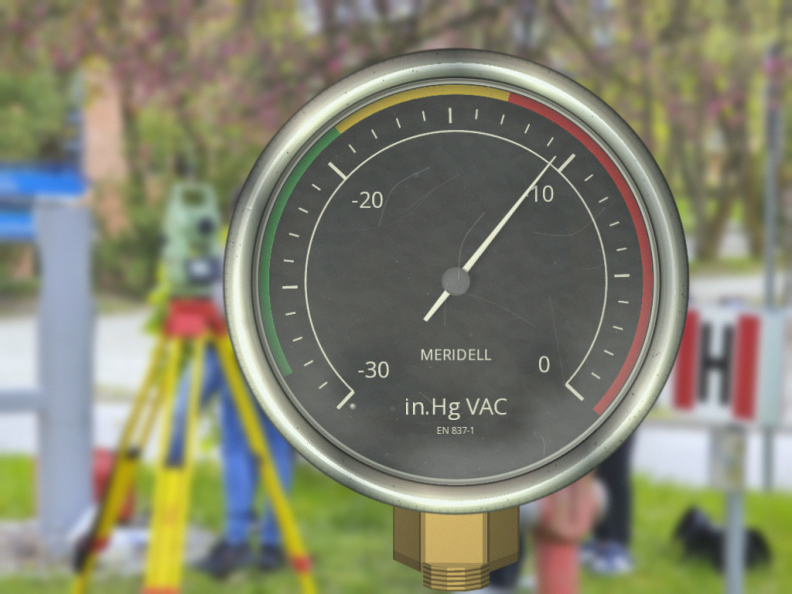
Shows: -10.5 inHg
